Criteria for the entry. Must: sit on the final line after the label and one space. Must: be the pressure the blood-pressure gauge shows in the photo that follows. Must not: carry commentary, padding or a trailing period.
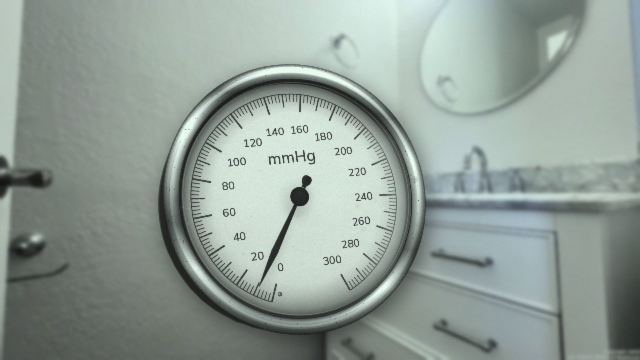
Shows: 10 mmHg
